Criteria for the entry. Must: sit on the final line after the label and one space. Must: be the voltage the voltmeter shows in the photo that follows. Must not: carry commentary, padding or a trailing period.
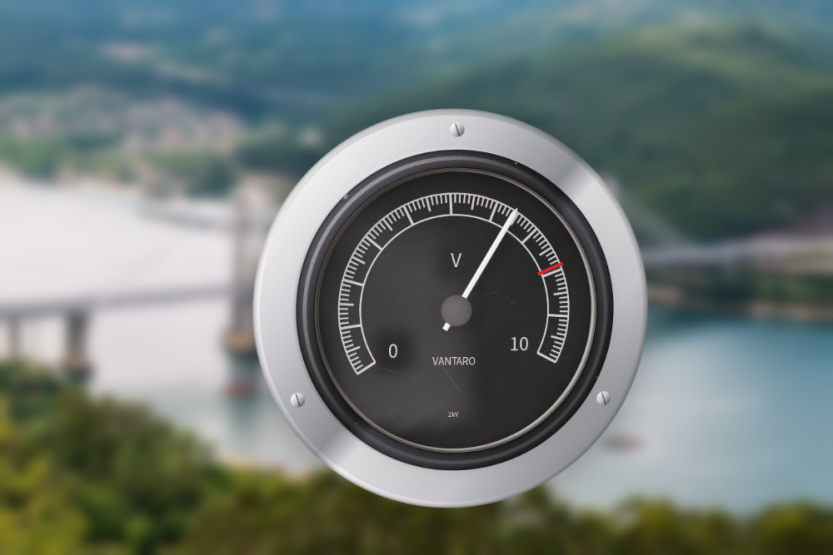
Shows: 6.4 V
